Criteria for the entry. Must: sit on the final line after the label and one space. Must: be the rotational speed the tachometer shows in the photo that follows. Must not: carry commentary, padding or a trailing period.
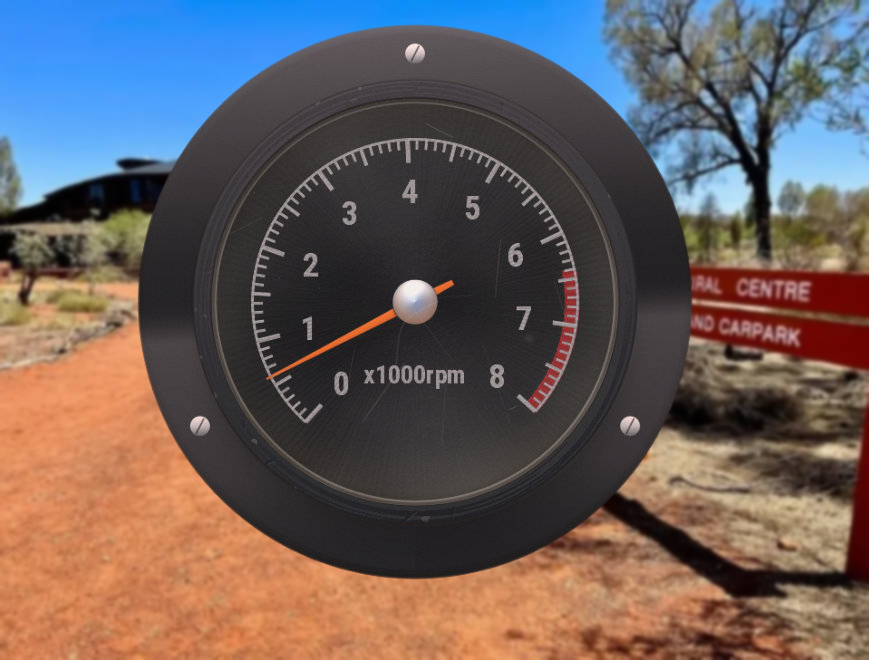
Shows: 600 rpm
